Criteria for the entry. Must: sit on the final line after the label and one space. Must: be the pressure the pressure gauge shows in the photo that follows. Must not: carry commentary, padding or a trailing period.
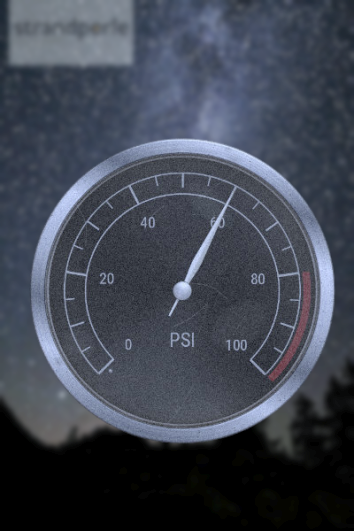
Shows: 60 psi
